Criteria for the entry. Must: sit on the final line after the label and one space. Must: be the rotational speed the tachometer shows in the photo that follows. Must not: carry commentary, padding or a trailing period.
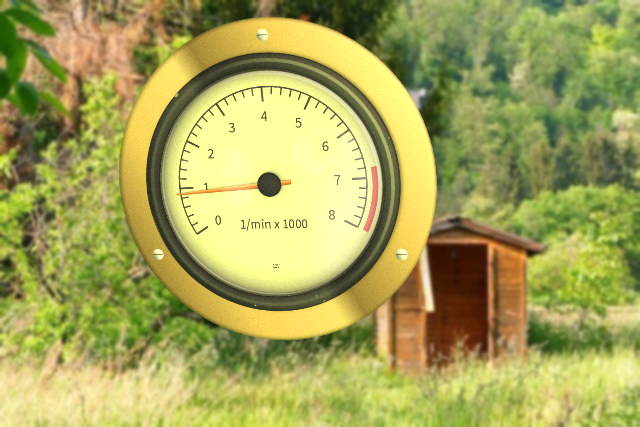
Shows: 900 rpm
